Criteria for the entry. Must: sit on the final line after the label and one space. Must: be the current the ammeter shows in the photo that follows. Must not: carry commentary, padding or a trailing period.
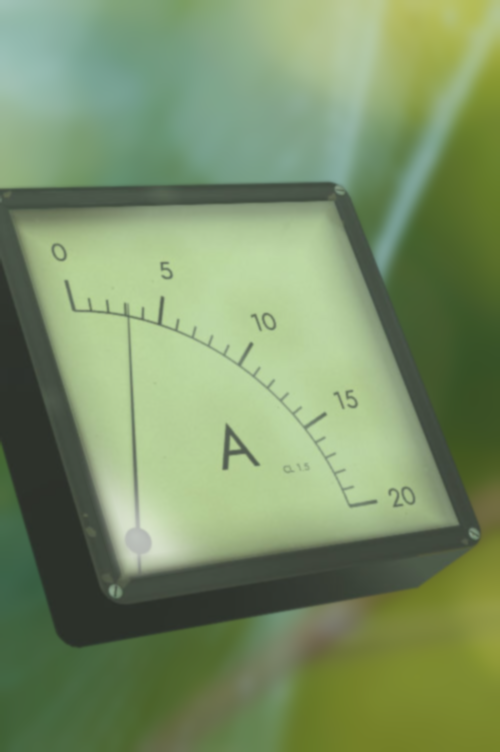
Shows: 3 A
